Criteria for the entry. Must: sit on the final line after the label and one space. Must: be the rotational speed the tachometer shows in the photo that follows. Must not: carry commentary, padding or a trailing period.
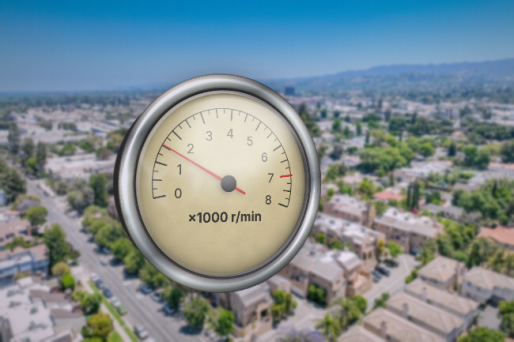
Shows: 1500 rpm
